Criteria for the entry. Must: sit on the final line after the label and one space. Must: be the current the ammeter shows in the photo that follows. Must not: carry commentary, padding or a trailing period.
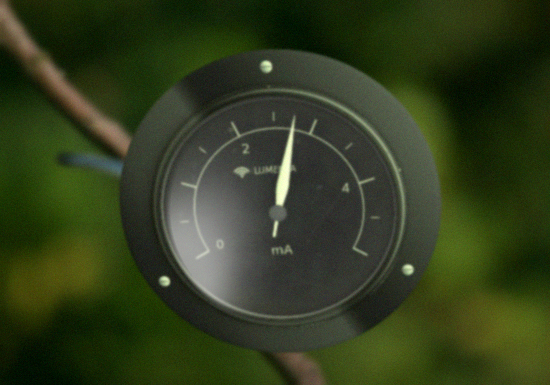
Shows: 2.75 mA
